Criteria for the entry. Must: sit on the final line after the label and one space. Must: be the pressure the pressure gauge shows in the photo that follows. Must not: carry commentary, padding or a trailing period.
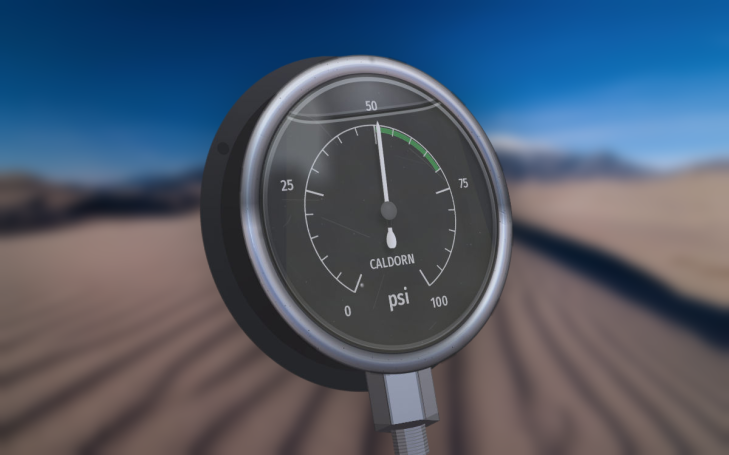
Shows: 50 psi
